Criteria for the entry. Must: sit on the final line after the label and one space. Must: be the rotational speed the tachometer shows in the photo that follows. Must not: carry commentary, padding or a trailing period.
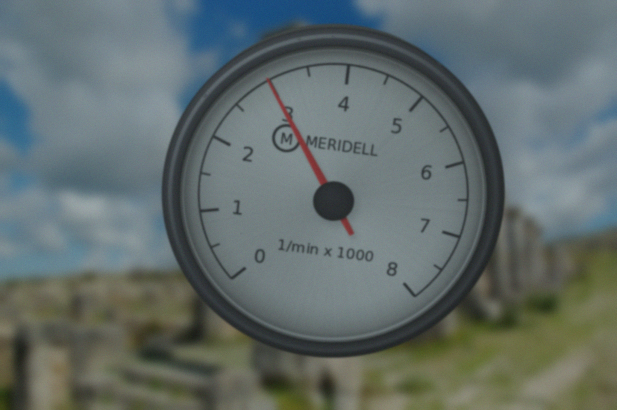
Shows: 3000 rpm
